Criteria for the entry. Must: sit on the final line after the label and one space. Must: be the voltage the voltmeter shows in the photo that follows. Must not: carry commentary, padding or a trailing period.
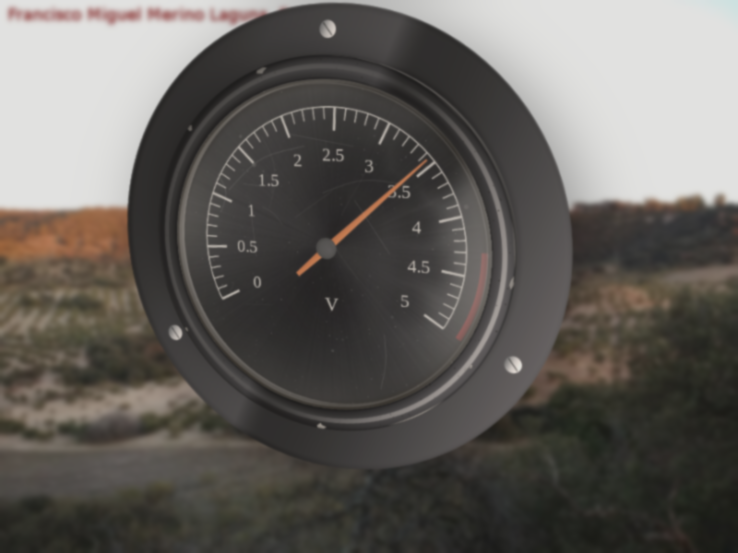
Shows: 3.45 V
